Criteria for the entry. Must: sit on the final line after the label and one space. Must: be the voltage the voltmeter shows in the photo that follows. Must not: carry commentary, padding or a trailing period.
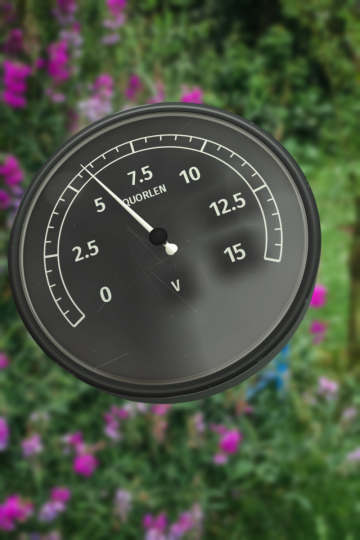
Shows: 5.75 V
